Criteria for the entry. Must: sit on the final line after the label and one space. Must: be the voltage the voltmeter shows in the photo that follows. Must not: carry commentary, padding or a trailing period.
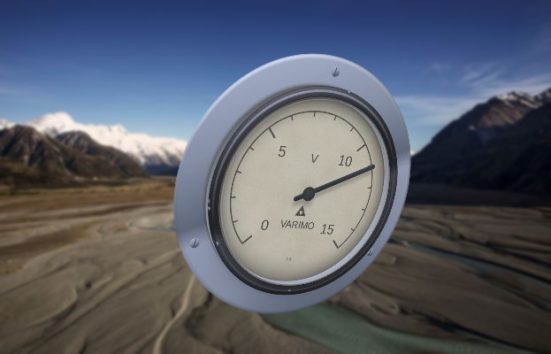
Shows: 11 V
